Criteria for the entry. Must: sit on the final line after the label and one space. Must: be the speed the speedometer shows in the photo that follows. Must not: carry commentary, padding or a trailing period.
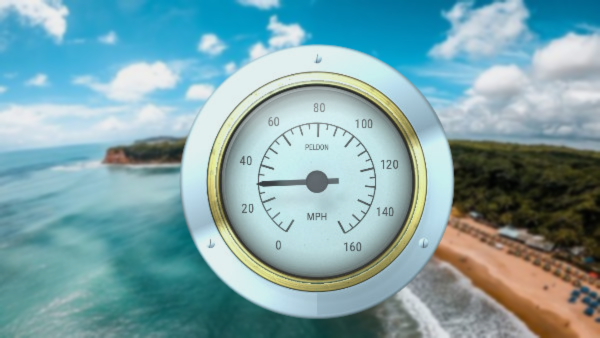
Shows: 30 mph
